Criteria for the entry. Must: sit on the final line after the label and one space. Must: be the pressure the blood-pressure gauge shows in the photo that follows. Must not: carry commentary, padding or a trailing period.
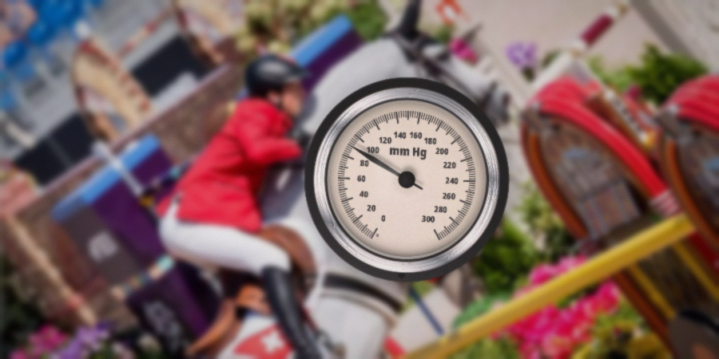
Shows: 90 mmHg
